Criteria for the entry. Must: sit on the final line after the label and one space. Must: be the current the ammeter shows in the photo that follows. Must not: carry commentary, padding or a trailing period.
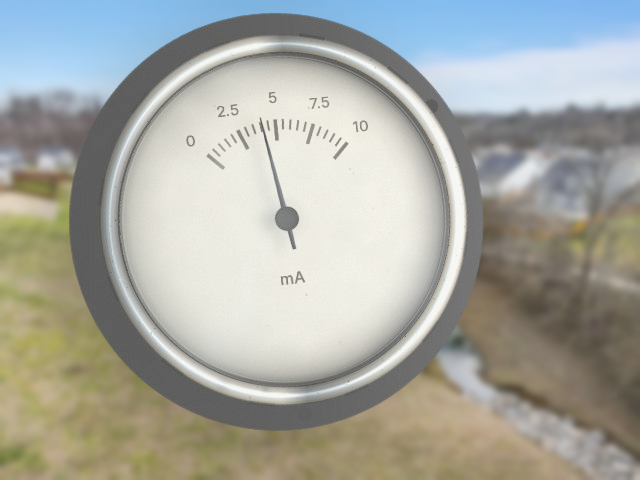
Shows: 4 mA
